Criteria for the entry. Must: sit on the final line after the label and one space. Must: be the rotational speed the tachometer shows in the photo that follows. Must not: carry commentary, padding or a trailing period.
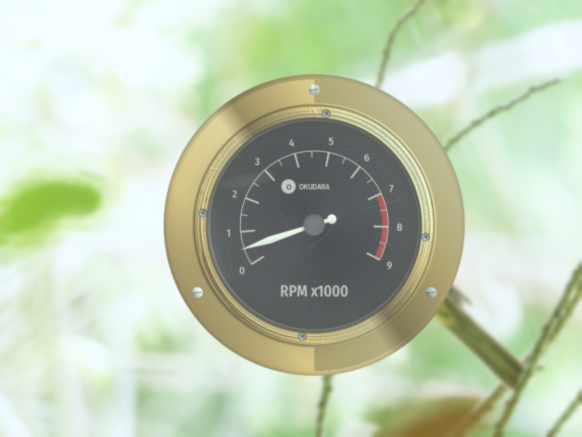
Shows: 500 rpm
